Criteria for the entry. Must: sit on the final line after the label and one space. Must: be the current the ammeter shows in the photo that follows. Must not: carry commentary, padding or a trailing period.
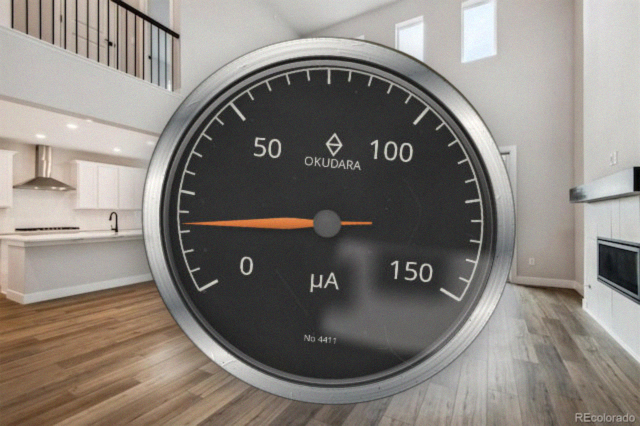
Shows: 17.5 µA
